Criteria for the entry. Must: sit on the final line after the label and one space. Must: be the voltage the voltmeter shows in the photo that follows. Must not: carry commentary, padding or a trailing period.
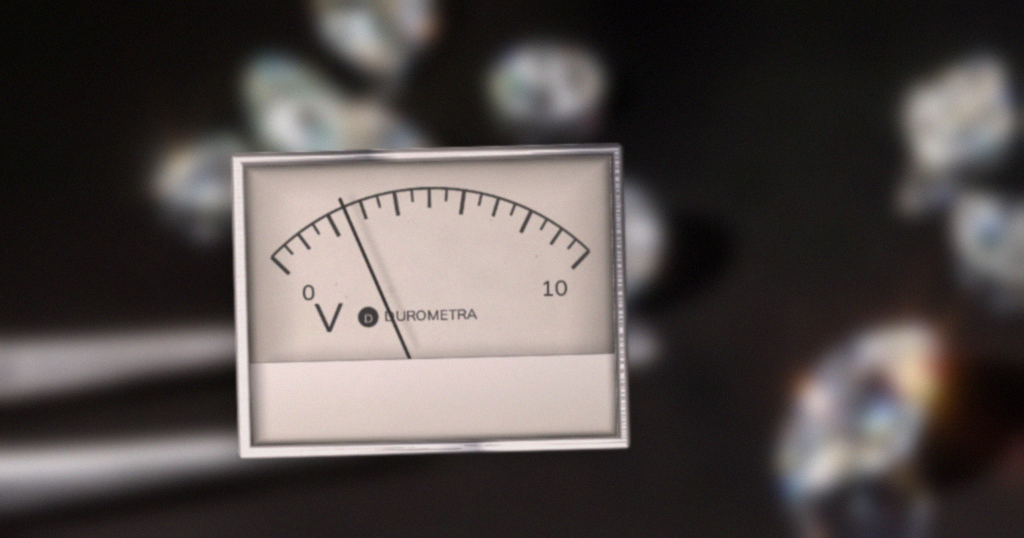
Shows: 2.5 V
